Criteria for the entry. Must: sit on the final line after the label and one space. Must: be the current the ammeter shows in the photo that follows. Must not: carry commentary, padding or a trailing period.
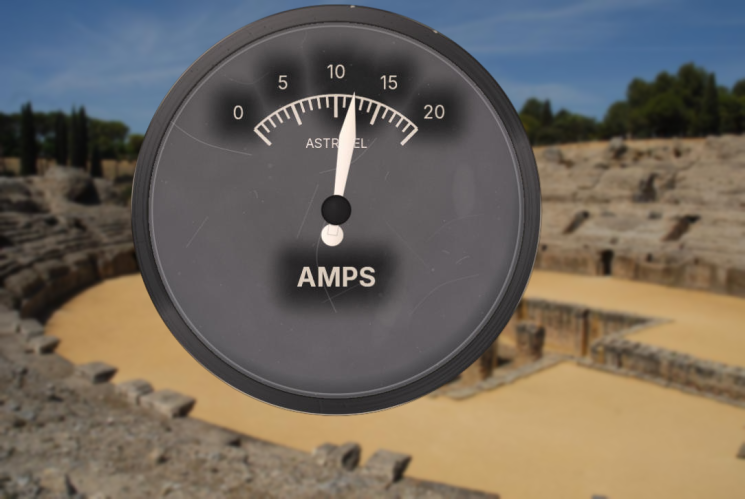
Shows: 12 A
